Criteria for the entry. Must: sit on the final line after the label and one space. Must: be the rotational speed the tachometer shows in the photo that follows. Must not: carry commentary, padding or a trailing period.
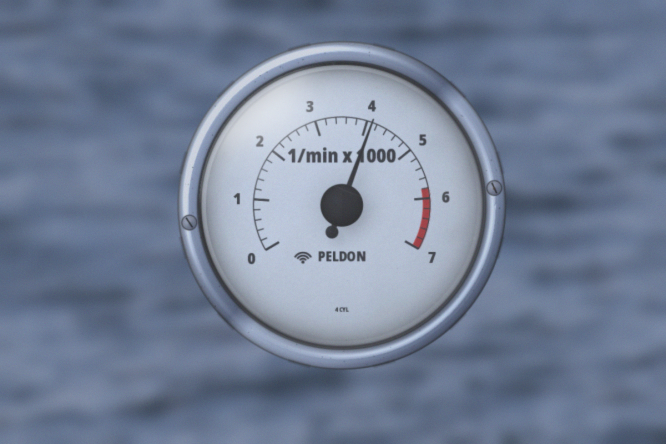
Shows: 4100 rpm
